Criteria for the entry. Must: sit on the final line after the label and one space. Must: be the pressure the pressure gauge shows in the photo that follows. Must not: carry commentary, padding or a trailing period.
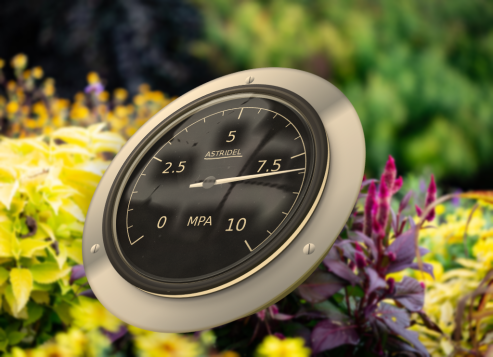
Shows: 8 MPa
